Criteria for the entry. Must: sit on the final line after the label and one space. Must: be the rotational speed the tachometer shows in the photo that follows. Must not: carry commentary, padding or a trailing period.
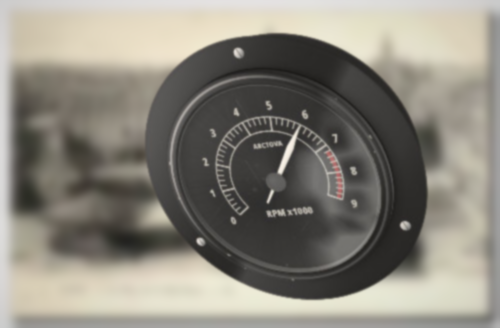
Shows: 6000 rpm
